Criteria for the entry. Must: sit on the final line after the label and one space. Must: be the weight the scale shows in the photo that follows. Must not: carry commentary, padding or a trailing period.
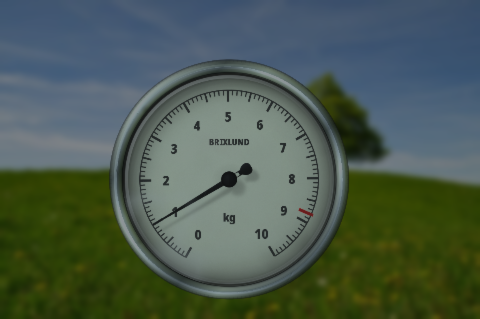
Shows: 1 kg
